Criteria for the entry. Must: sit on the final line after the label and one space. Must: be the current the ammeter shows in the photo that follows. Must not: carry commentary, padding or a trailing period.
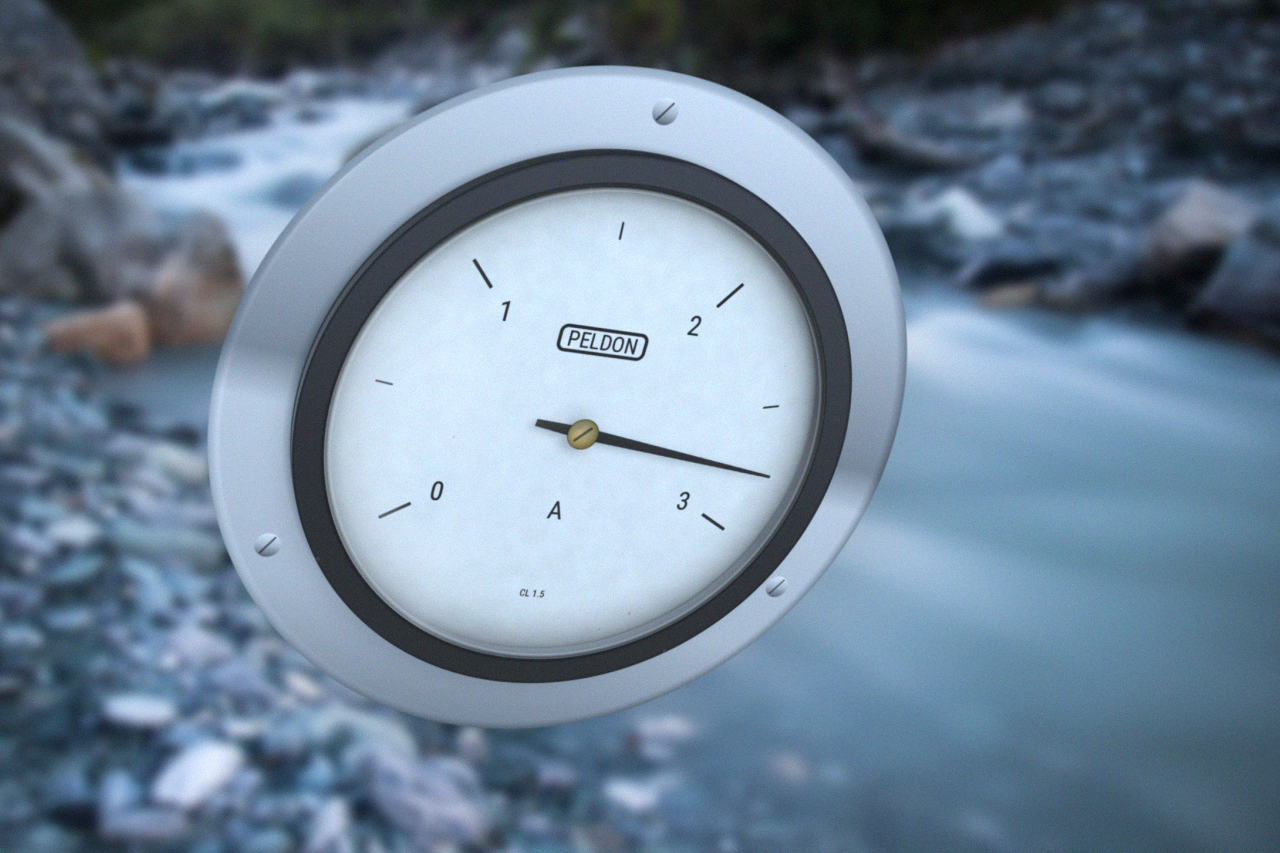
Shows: 2.75 A
